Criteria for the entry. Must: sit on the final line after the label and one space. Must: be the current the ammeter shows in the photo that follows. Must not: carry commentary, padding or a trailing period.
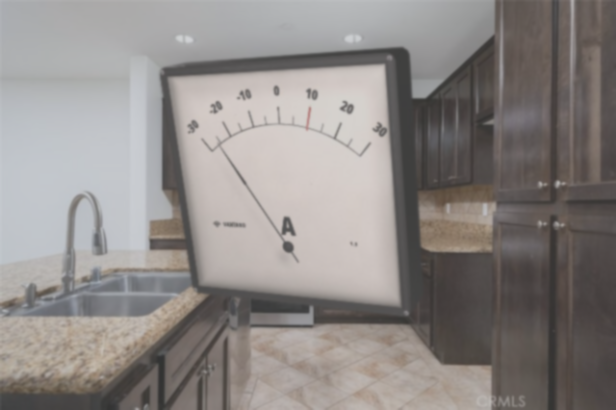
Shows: -25 A
